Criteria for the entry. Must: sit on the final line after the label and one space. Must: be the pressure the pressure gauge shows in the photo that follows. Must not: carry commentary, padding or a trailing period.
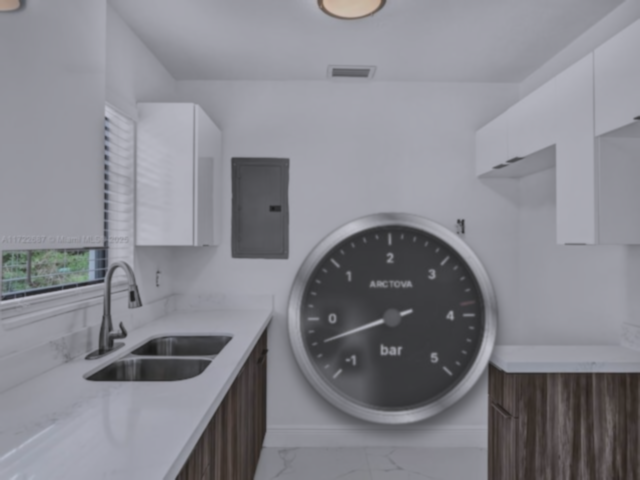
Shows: -0.4 bar
